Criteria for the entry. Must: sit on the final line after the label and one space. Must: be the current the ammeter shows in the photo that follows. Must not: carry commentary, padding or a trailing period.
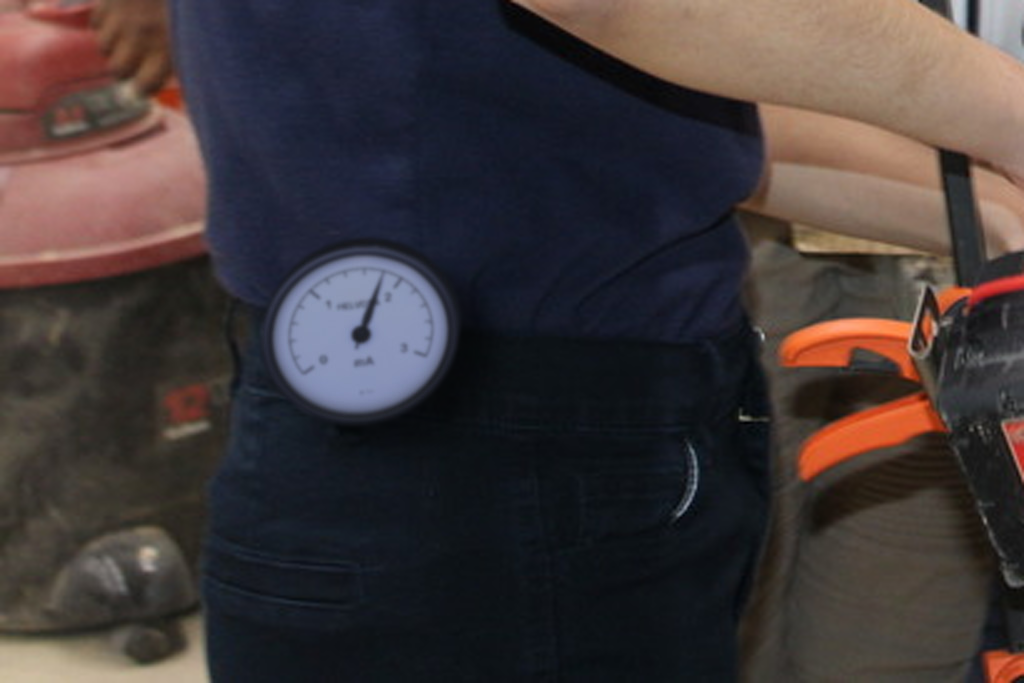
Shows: 1.8 mA
